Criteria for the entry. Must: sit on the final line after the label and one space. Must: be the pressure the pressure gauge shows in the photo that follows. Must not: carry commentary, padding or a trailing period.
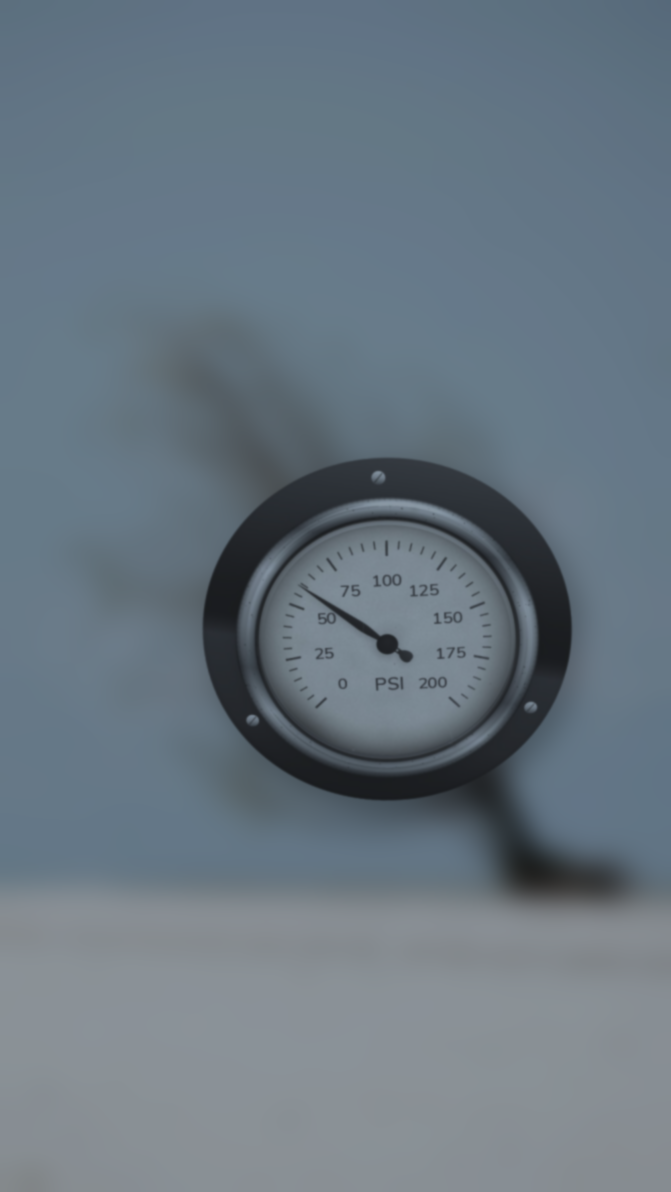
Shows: 60 psi
